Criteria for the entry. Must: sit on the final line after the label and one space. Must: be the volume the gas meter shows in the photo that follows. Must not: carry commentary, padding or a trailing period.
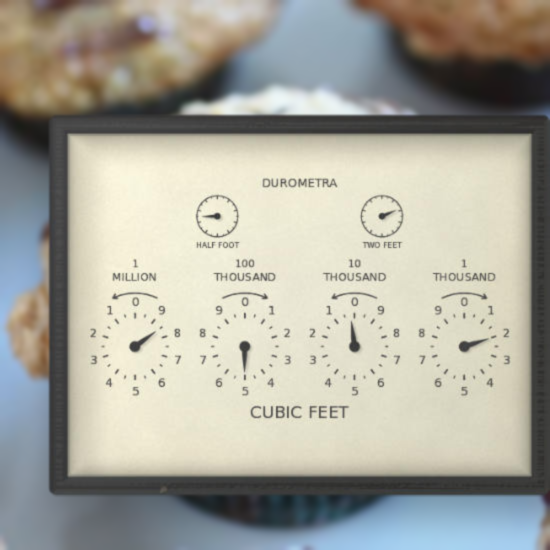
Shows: 850200 ft³
